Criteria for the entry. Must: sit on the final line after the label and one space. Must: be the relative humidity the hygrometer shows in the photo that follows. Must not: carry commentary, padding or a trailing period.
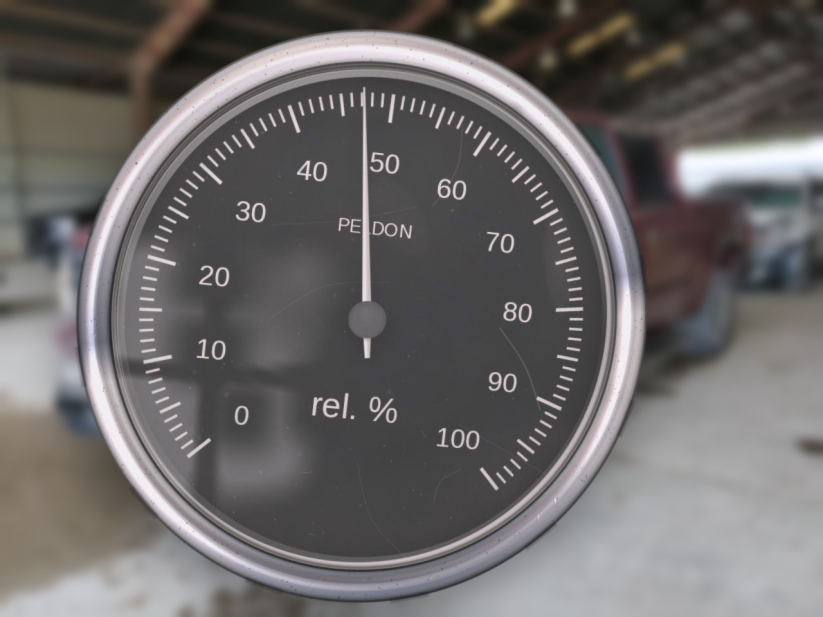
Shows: 47 %
